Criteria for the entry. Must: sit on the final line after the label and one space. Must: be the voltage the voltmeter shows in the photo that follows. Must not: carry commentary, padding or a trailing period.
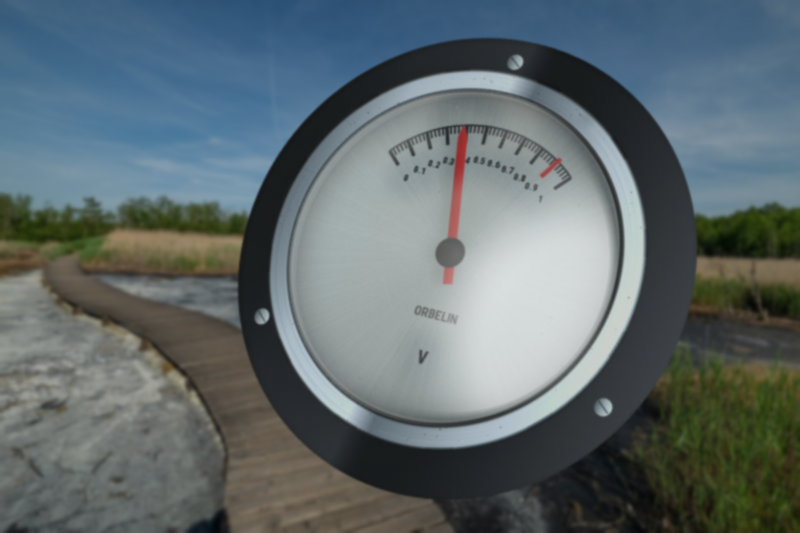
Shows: 0.4 V
